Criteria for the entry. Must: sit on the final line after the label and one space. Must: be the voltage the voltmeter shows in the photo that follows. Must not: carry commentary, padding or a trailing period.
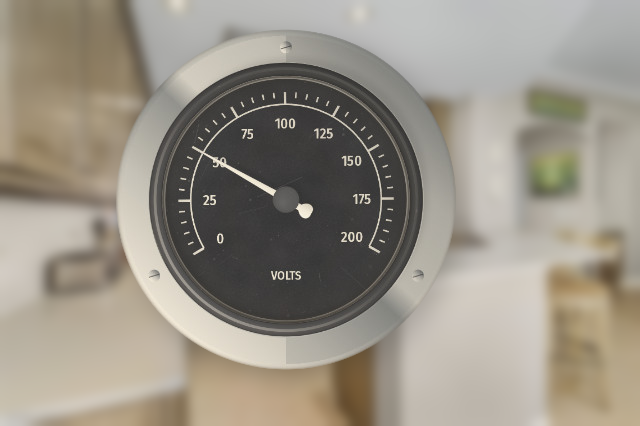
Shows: 50 V
